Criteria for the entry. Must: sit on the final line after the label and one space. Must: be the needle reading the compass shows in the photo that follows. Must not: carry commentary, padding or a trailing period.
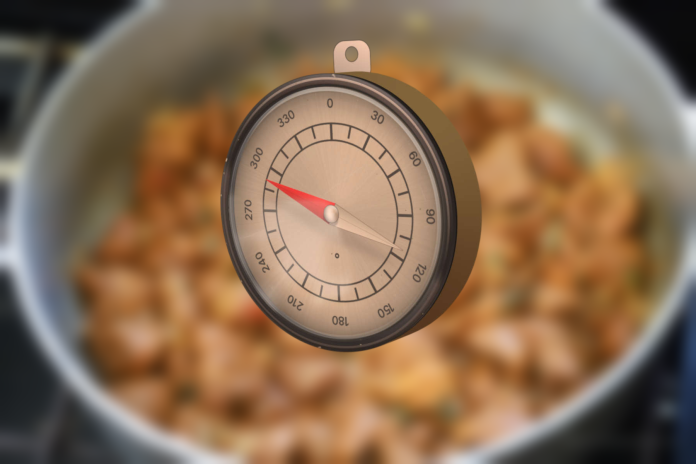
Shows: 292.5 °
